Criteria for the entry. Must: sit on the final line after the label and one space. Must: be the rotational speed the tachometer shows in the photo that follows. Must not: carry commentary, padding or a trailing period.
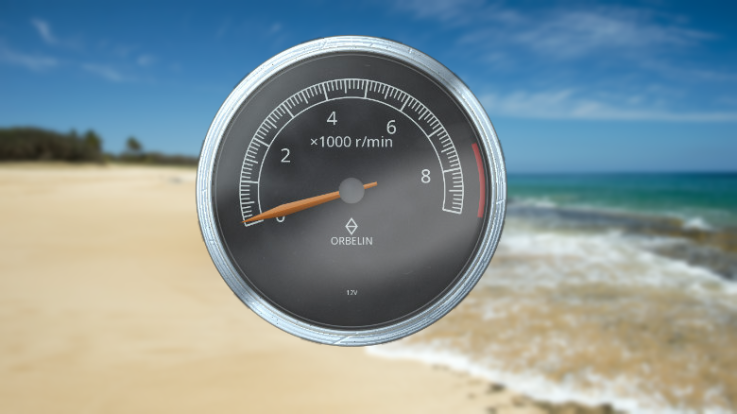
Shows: 100 rpm
